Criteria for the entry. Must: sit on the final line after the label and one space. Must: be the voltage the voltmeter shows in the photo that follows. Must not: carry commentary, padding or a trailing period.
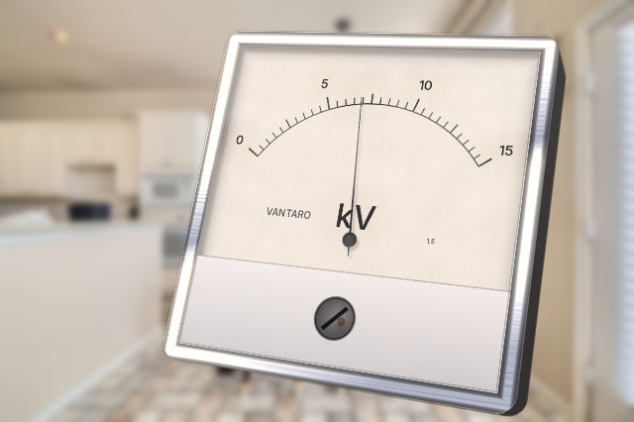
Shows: 7 kV
